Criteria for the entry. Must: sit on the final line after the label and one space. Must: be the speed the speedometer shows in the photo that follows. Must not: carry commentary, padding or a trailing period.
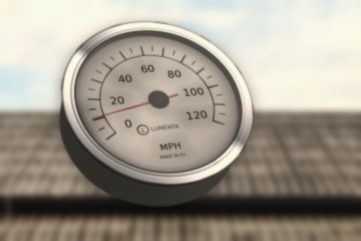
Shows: 10 mph
